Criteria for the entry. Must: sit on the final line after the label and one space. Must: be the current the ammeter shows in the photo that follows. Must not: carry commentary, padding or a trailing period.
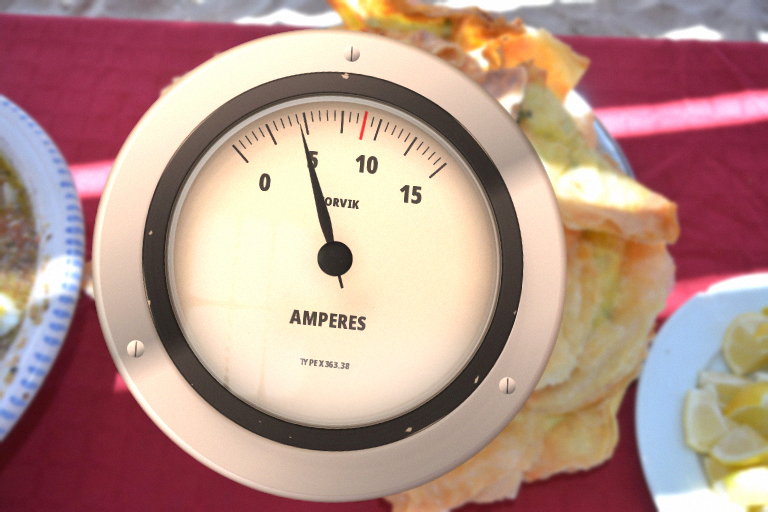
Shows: 4.5 A
